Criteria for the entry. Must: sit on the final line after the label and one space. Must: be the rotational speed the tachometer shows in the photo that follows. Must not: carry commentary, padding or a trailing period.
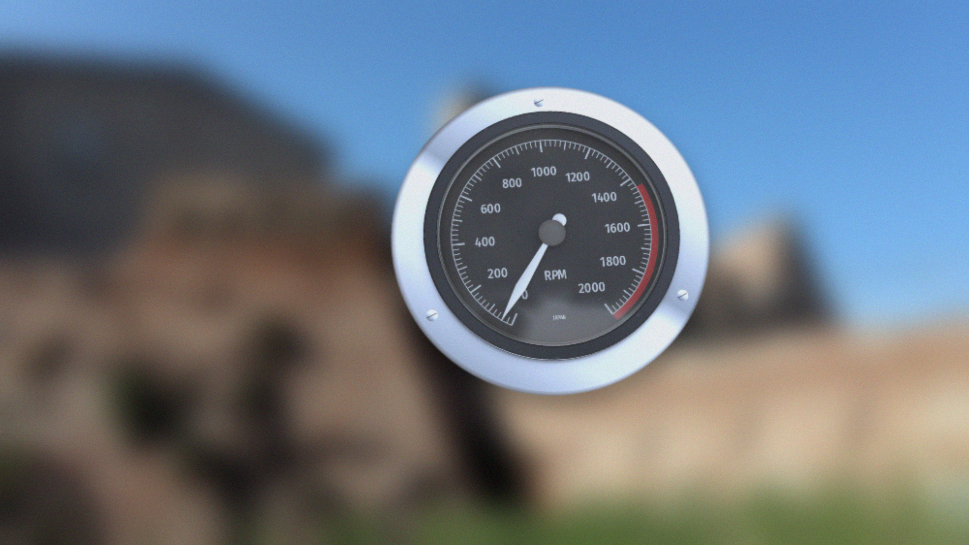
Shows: 40 rpm
